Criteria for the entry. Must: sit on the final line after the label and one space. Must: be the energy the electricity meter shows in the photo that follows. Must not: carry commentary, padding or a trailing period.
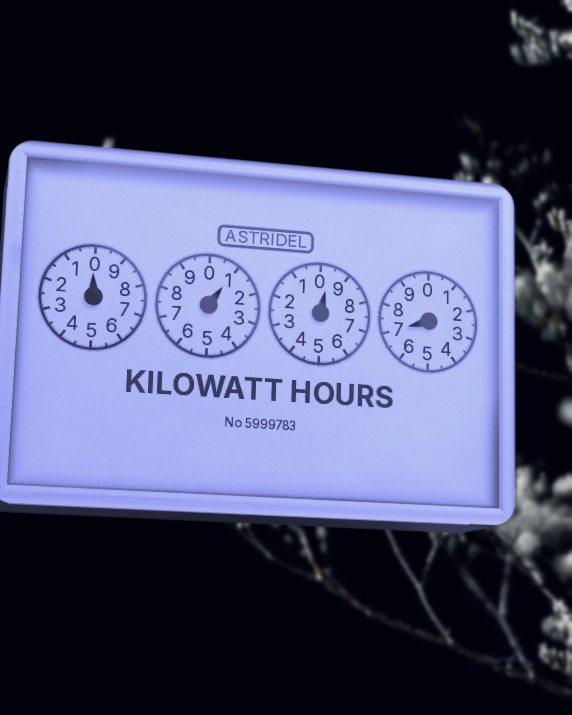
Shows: 97 kWh
